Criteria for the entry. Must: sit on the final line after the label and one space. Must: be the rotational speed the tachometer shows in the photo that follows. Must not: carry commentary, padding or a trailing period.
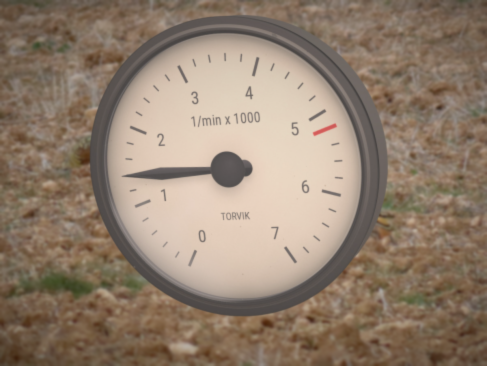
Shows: 1400 rpm
